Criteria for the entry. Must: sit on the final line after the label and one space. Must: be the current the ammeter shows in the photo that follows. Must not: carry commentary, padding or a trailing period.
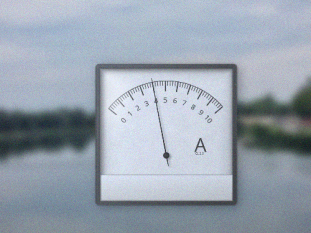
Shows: 4 A
